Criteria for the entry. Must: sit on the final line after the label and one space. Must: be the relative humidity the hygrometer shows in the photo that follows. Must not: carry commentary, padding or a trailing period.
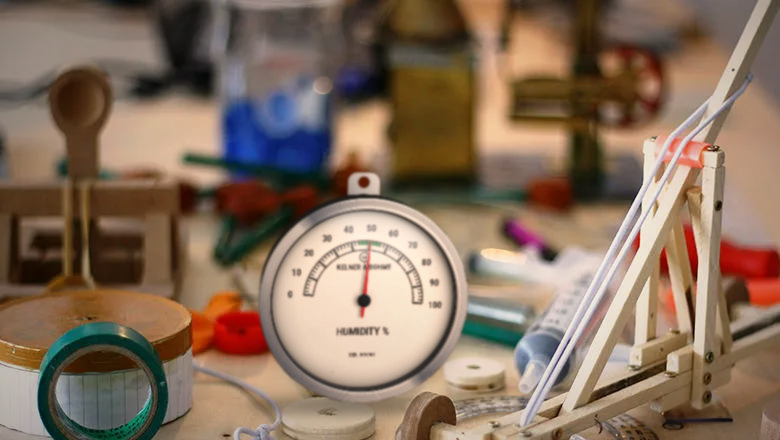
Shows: 50 %
